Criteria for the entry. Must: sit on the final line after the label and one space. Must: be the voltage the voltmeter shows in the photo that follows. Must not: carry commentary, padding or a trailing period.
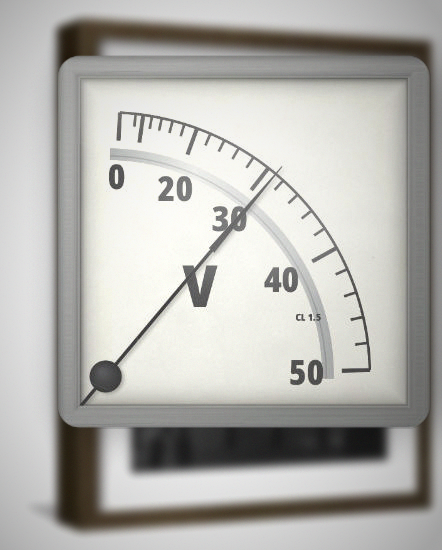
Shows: 31 V
